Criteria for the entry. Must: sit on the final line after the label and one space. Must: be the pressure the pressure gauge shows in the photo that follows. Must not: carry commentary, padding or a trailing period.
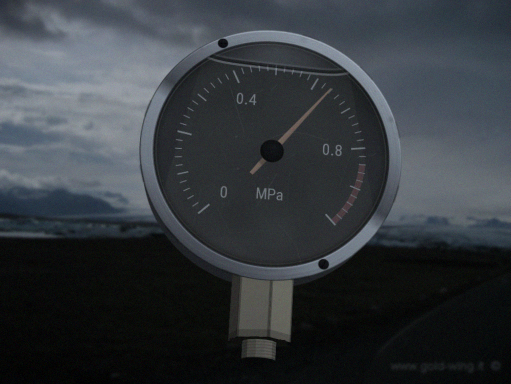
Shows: 0.64 MPa
